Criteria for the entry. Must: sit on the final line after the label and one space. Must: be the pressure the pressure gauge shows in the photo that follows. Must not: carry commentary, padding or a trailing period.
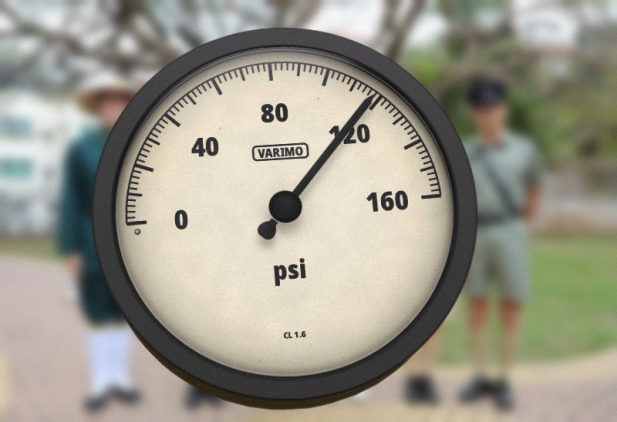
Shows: 118 psi
